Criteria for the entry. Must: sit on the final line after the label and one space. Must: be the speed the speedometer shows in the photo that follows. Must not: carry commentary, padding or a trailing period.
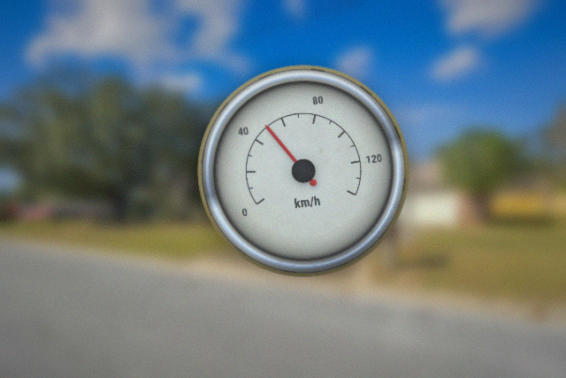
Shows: 50 km/h
